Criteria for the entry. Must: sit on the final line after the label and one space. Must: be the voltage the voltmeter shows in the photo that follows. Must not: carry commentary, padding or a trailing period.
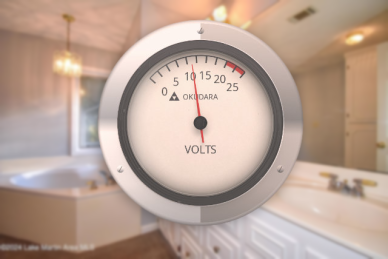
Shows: 11.25 V
